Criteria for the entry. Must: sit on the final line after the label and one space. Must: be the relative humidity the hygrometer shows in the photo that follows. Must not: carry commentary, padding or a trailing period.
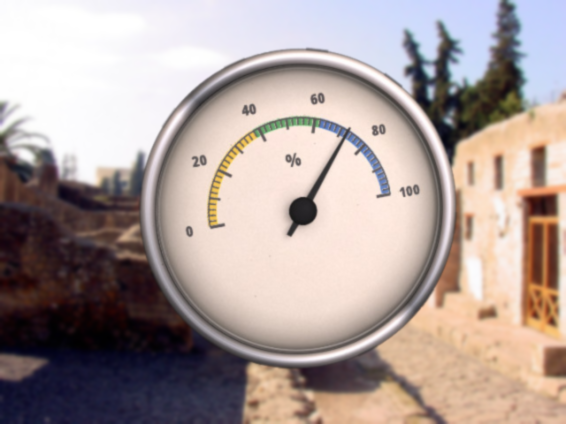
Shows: 72 %
